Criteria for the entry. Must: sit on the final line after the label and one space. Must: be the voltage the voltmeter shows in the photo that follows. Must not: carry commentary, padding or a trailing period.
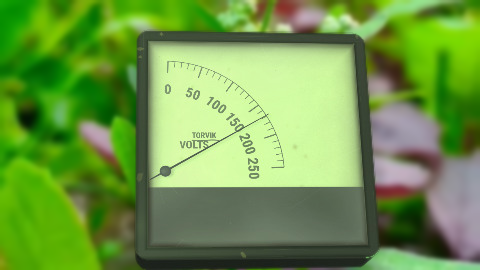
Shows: 170 V
